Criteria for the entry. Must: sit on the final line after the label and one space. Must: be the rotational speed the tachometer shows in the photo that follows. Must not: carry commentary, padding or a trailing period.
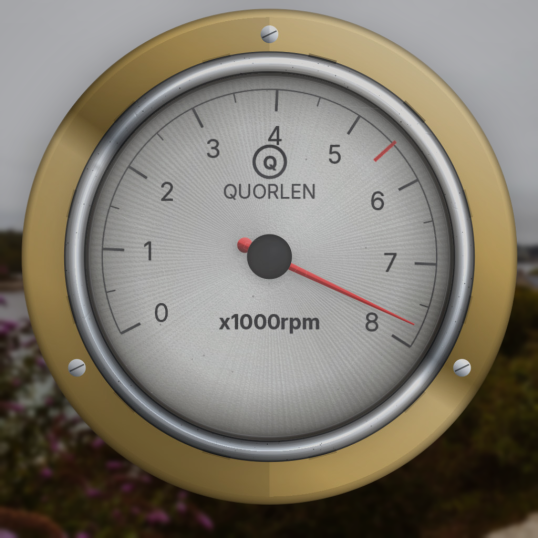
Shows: 7750 rpm
